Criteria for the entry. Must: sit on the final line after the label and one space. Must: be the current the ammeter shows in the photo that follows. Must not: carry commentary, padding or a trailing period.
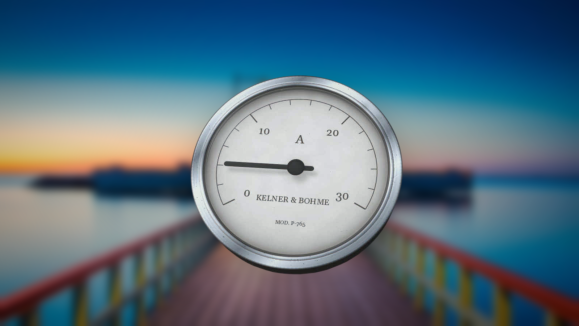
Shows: 4 A
